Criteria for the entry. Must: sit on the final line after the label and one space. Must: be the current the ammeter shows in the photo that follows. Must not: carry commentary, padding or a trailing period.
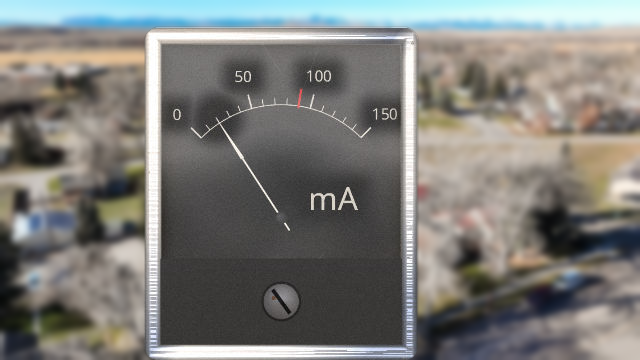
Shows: 20 mA
